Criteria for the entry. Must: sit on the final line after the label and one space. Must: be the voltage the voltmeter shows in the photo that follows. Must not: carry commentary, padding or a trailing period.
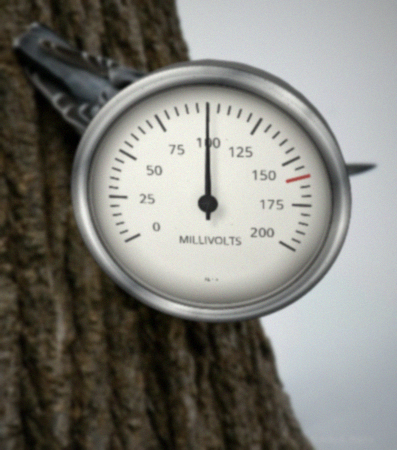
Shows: 100 mV
